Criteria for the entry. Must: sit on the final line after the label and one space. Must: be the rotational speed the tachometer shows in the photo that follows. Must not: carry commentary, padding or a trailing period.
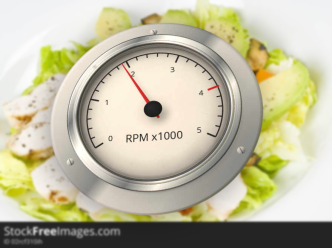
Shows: 1900 rpm
